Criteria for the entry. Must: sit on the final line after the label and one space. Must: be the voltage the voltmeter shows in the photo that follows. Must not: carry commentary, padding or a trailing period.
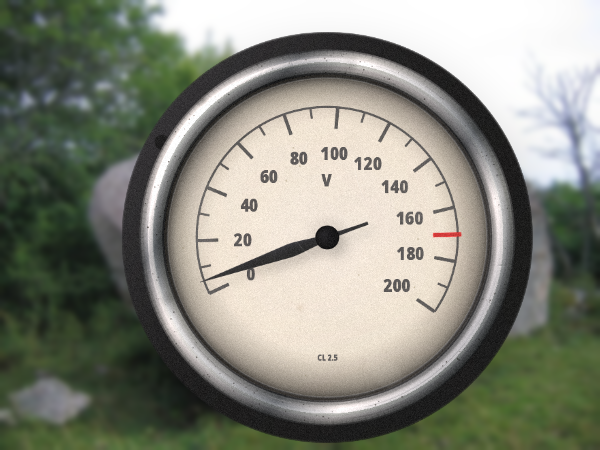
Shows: 5 V
